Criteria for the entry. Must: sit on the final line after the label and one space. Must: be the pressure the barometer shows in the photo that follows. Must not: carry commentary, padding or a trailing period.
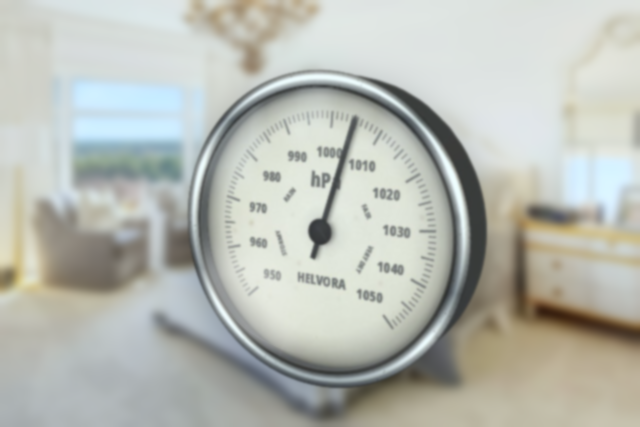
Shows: 1005 hPa
